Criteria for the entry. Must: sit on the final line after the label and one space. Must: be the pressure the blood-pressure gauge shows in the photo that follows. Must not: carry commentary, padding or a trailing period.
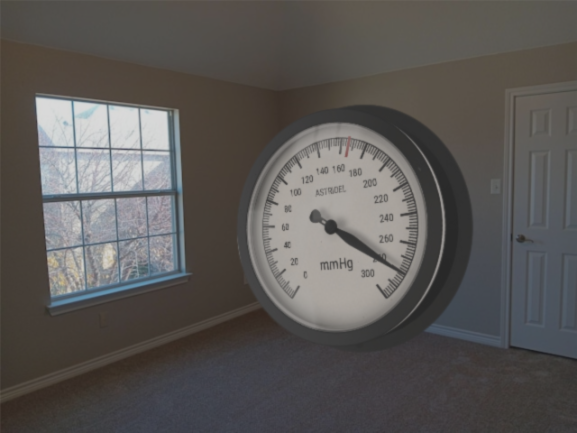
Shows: 280 mmHg
